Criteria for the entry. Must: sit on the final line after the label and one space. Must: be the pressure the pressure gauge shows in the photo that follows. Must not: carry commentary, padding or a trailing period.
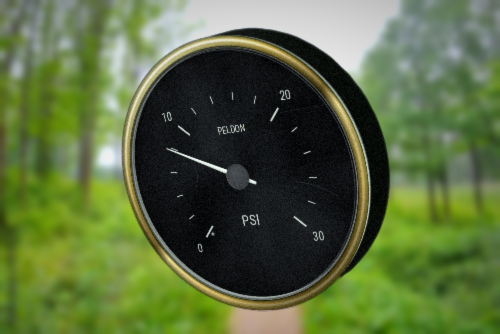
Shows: 8 psi
